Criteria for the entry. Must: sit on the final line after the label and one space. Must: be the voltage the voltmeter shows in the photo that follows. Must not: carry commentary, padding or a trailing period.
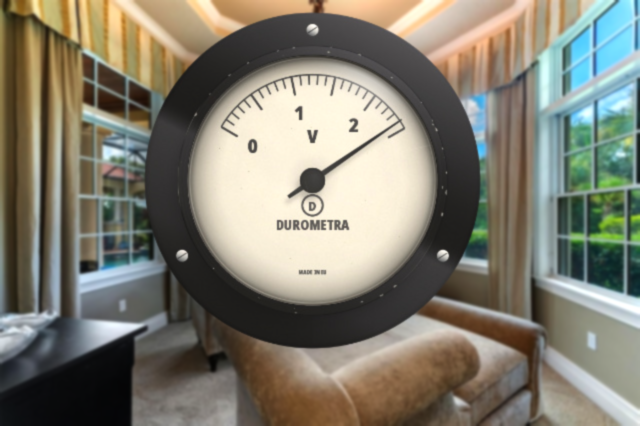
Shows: 2.4 V
